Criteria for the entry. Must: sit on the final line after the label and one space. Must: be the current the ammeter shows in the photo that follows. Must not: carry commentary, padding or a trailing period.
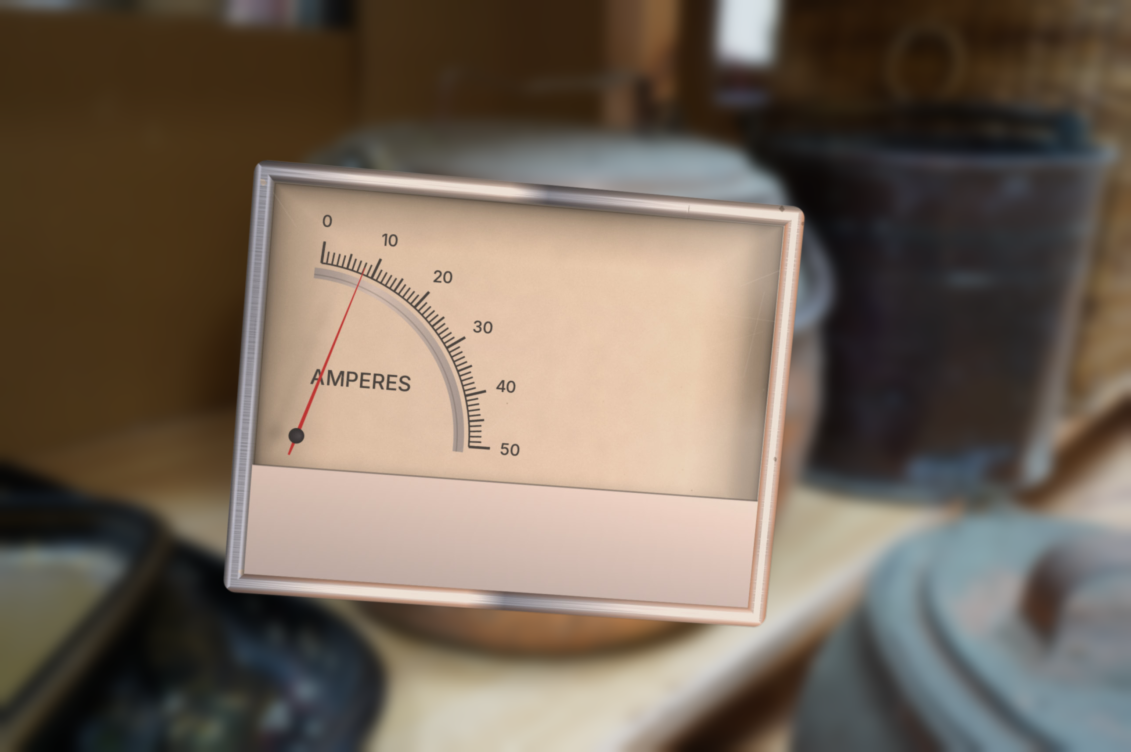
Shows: 8 A
